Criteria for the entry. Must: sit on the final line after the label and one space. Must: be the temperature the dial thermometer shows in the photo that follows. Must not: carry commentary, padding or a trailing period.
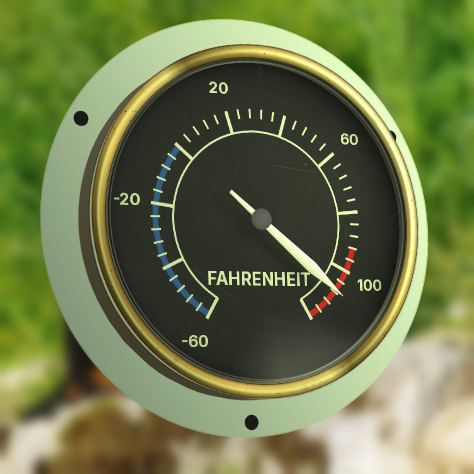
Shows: 108 °F
